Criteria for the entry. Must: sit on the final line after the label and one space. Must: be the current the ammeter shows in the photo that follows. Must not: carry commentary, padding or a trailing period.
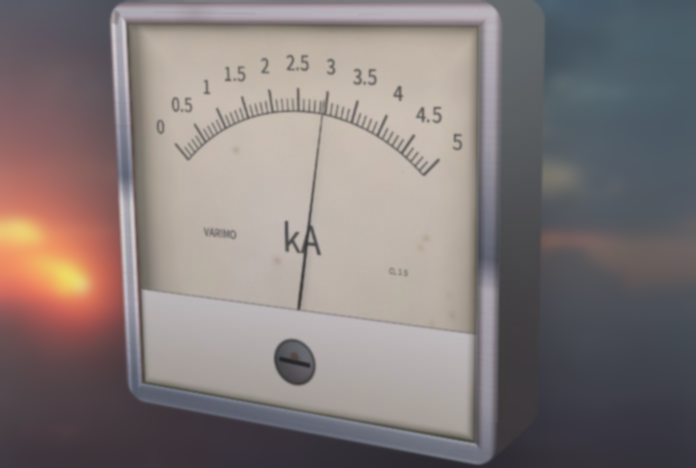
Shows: 3 kA
